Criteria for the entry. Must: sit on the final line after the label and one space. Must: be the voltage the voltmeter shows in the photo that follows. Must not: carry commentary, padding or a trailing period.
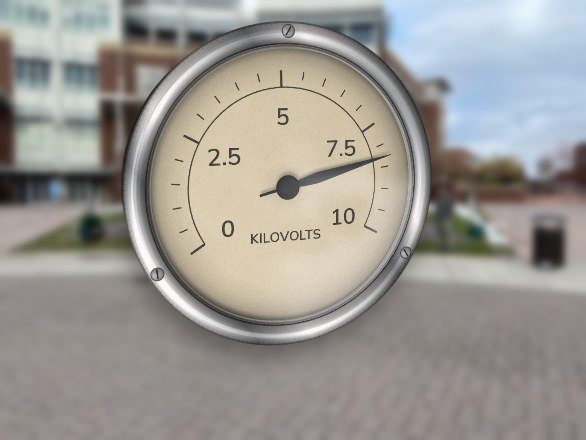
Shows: 8.25 kV
